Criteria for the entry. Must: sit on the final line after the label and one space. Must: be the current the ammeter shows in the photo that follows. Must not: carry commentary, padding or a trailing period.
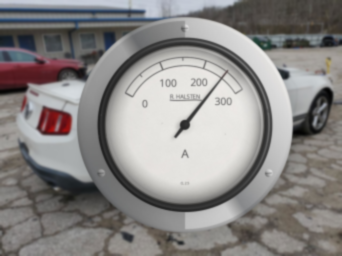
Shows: 250 A
